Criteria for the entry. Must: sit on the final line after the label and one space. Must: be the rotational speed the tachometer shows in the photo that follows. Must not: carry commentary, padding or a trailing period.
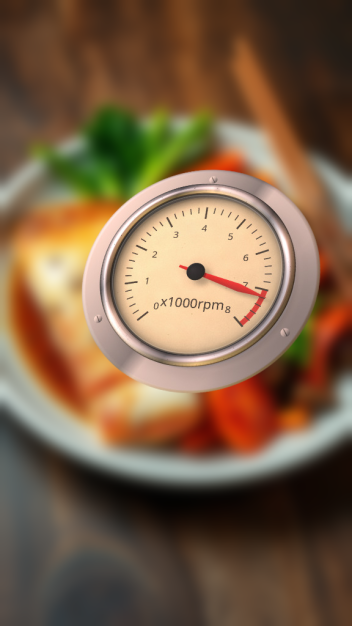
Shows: 7200 rpm
